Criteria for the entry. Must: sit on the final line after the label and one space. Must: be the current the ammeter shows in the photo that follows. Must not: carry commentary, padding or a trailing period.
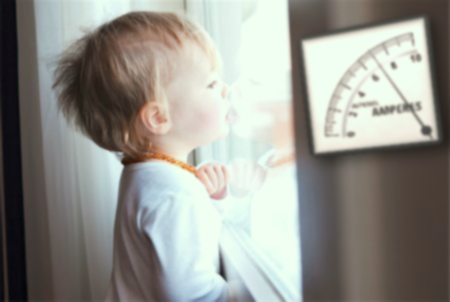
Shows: 7 A
